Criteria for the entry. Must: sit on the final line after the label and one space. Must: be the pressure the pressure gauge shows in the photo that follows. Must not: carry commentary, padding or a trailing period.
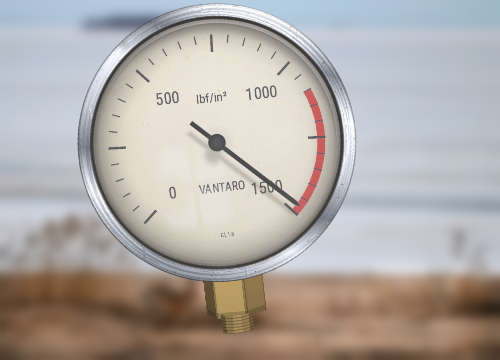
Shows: 1475 psi
